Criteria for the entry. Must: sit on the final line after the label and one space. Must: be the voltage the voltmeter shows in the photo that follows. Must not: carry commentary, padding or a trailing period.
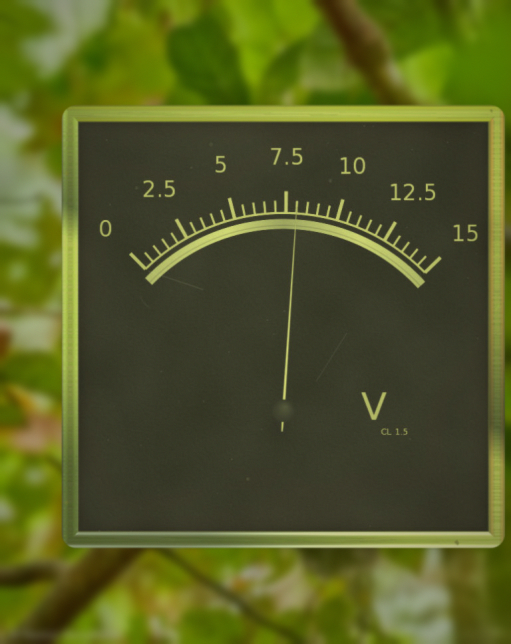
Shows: 8 V
